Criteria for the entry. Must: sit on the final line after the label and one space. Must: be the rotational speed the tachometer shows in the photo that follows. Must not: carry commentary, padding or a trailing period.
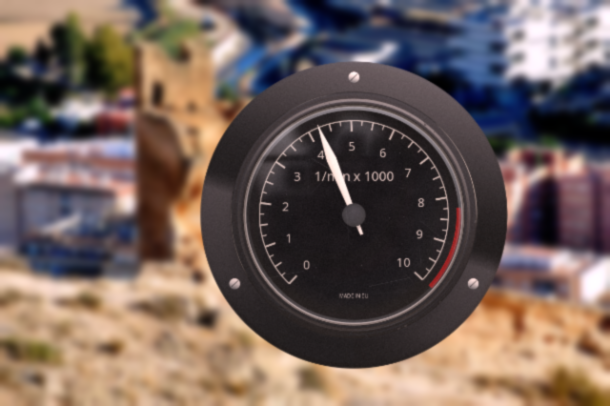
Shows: 4250 rpm
